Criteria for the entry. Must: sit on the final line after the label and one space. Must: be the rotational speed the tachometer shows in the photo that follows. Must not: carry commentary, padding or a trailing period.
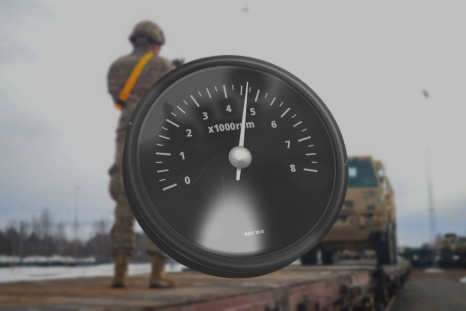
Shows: 4625 rpm
